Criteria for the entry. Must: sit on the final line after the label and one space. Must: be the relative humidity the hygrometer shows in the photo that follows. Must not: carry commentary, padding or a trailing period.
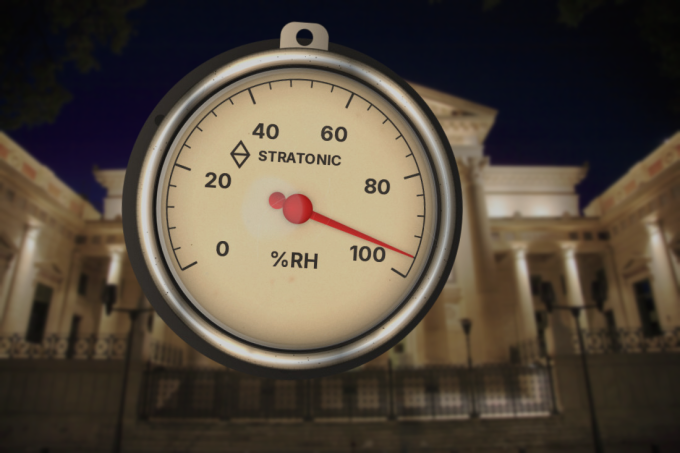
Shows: 96 %
